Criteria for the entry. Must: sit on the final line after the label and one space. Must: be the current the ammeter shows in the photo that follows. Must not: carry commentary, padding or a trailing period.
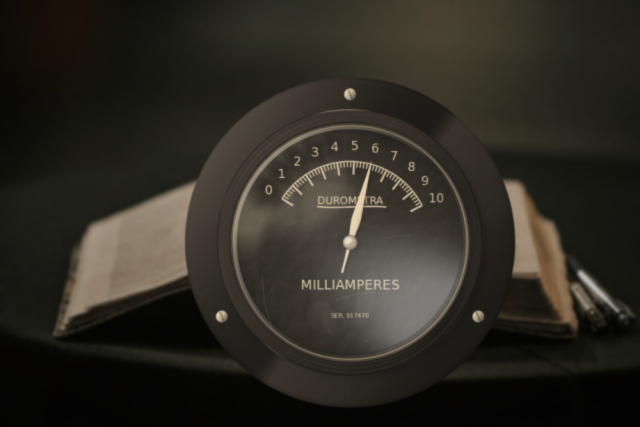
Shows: 6 mA
